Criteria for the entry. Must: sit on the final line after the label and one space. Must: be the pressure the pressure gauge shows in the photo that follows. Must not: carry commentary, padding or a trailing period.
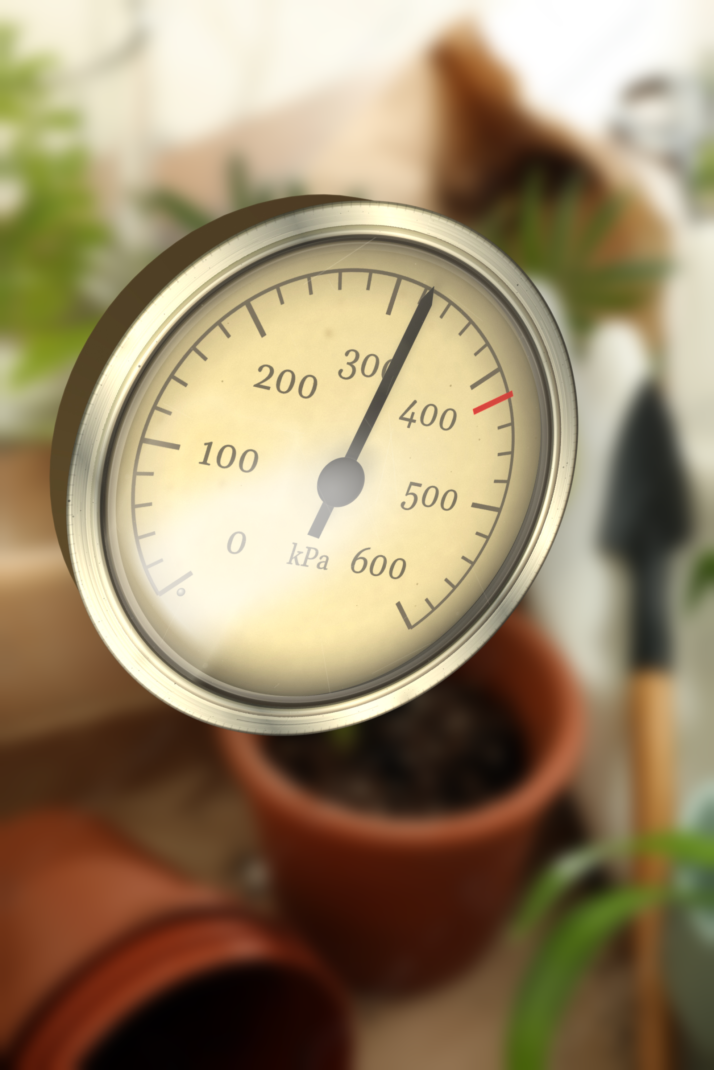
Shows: 320 kPa
